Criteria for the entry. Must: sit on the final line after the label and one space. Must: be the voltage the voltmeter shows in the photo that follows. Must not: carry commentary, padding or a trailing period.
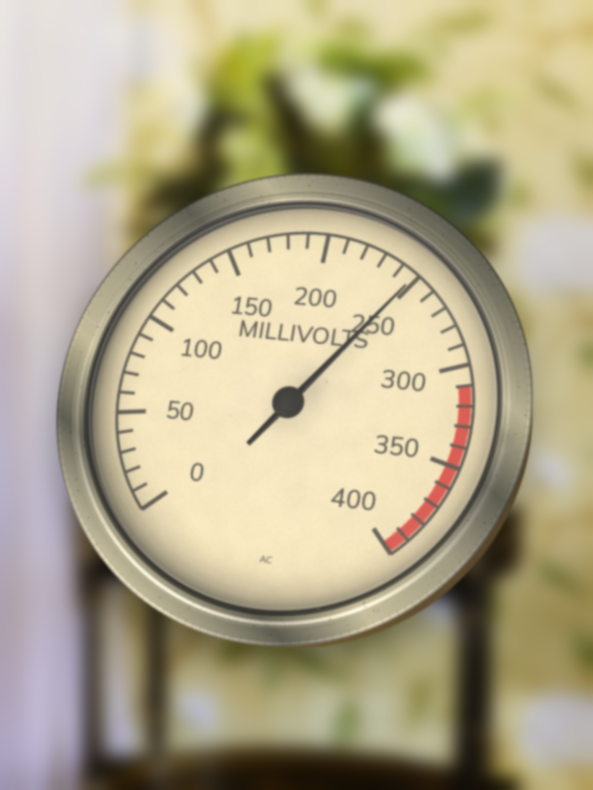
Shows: 250 mV
